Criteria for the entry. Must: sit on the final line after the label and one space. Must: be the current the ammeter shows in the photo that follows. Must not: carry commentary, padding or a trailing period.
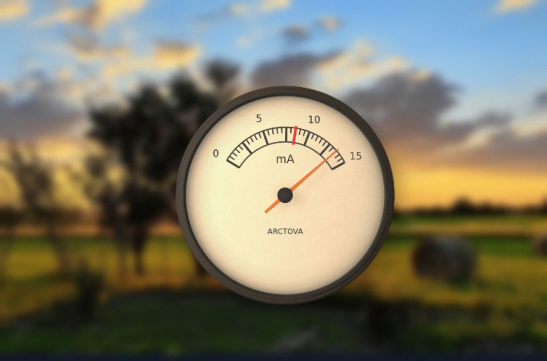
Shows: 13.5 mA
